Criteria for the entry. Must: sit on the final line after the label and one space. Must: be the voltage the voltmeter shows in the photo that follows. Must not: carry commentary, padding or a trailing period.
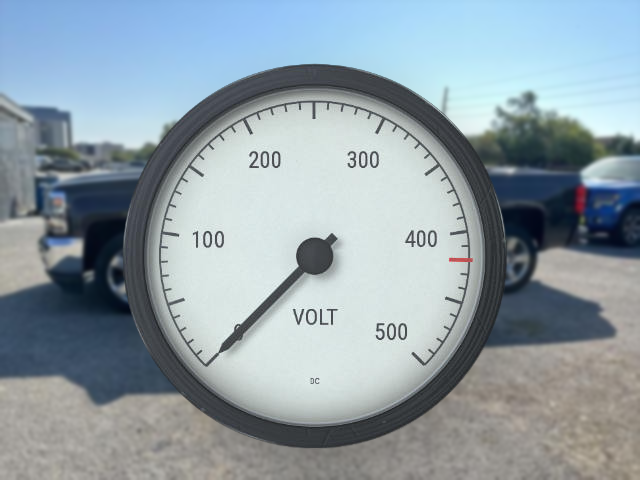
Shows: 0 V
